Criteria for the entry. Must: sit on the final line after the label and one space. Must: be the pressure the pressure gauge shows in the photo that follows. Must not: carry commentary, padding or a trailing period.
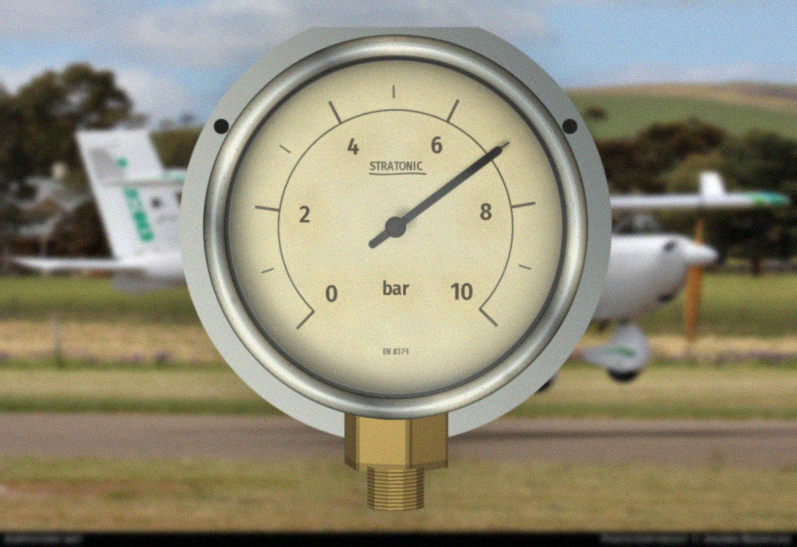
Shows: 7 bar
